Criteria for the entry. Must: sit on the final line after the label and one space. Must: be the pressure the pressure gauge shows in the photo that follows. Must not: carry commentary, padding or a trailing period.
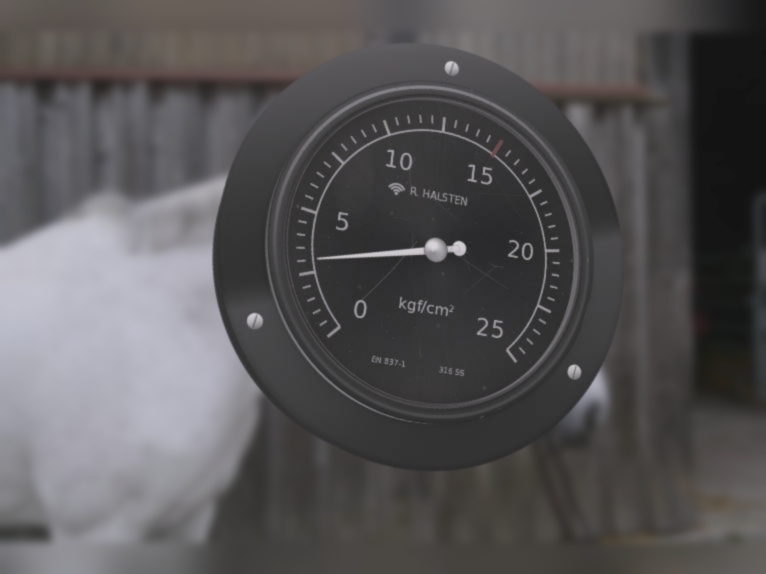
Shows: 3 kg/cm²
